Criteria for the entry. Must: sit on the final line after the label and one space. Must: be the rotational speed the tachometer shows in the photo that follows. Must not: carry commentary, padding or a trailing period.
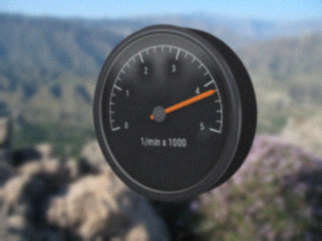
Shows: 4200 rpm
